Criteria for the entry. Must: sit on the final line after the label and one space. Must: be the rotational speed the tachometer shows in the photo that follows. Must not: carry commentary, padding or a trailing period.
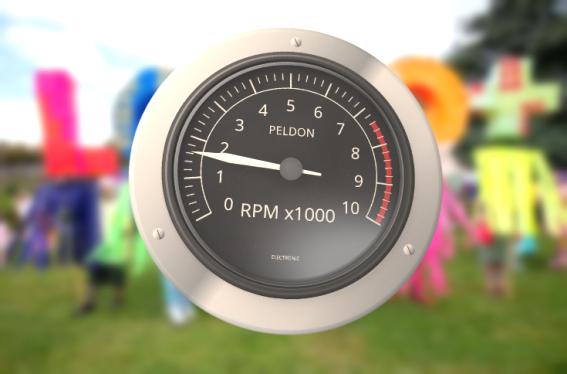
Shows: 1600 rpm
